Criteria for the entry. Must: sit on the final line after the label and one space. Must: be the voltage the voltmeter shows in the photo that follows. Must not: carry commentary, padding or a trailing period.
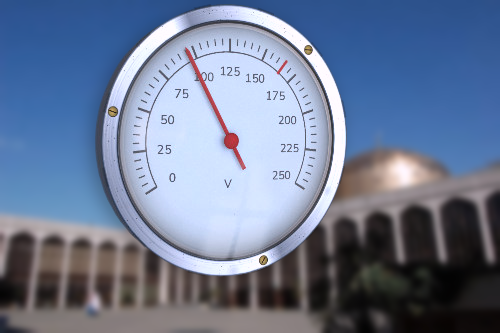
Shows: 95 V
